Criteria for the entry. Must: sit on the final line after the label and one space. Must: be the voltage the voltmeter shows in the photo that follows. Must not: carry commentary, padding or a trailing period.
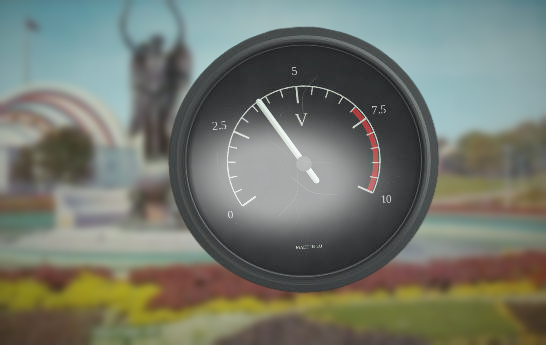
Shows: 3.75 V
